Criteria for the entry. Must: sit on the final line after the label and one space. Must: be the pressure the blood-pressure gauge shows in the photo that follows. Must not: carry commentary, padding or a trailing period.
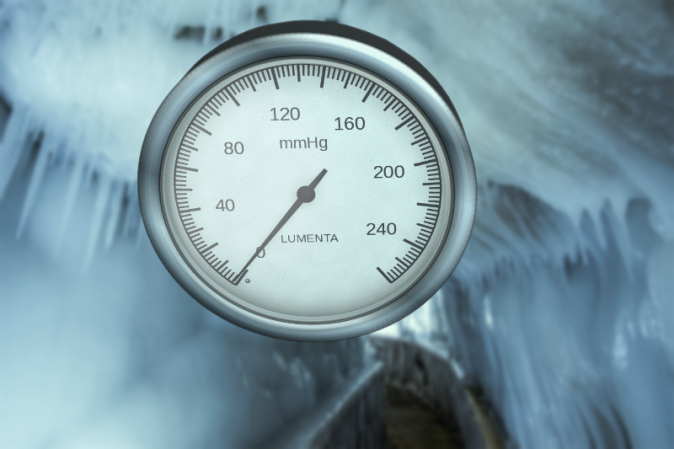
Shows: 2 mmHg
